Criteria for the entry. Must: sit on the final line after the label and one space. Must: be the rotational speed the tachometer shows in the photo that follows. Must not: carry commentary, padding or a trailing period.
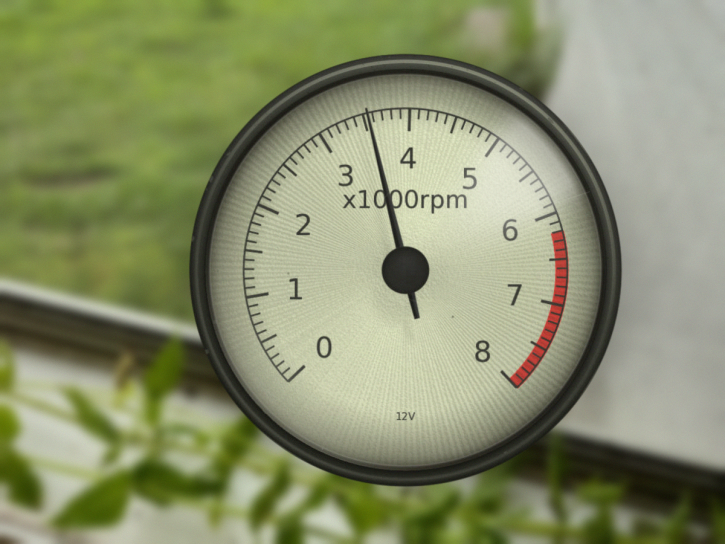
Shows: 3550 rpm
